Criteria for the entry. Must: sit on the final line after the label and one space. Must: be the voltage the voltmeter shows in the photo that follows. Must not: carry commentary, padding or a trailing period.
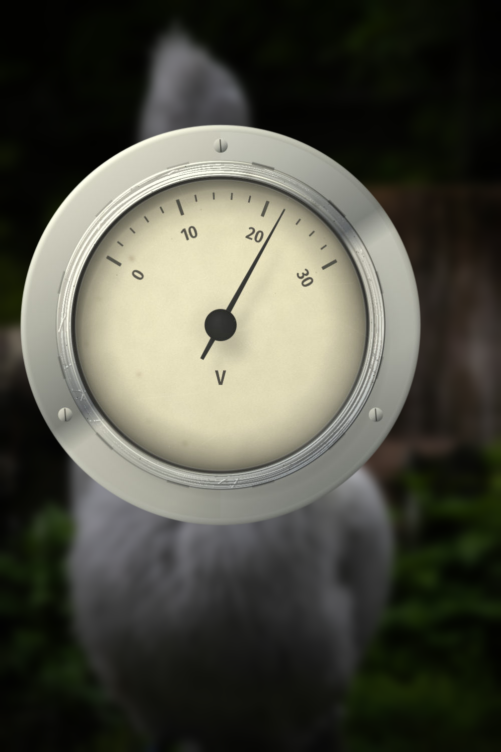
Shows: 22 V
